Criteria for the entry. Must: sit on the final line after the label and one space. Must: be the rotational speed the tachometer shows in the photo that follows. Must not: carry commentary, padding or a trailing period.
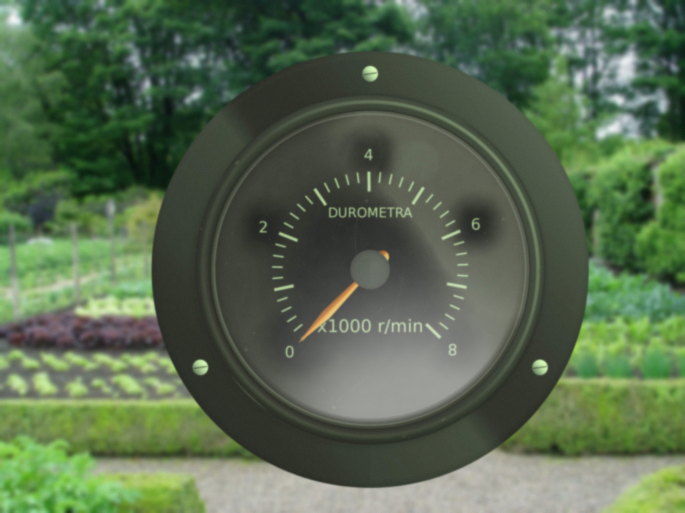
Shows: 0 rpm
